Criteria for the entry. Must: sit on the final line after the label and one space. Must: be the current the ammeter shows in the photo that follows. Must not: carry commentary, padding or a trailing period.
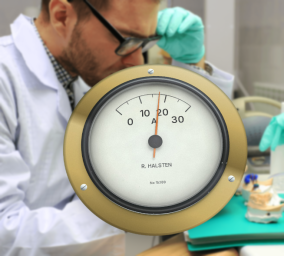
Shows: 17.5 A
